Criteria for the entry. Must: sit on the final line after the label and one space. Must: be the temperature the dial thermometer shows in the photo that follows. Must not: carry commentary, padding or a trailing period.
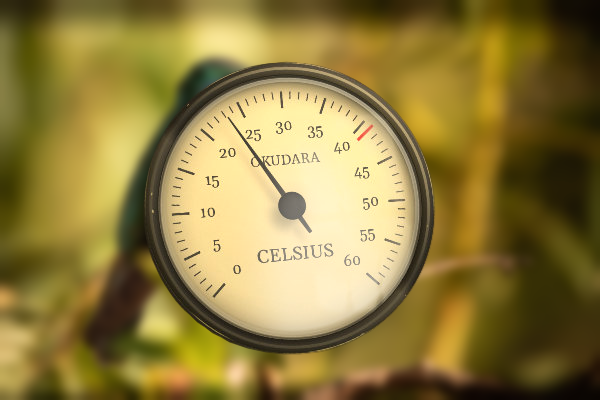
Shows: 23 °C
